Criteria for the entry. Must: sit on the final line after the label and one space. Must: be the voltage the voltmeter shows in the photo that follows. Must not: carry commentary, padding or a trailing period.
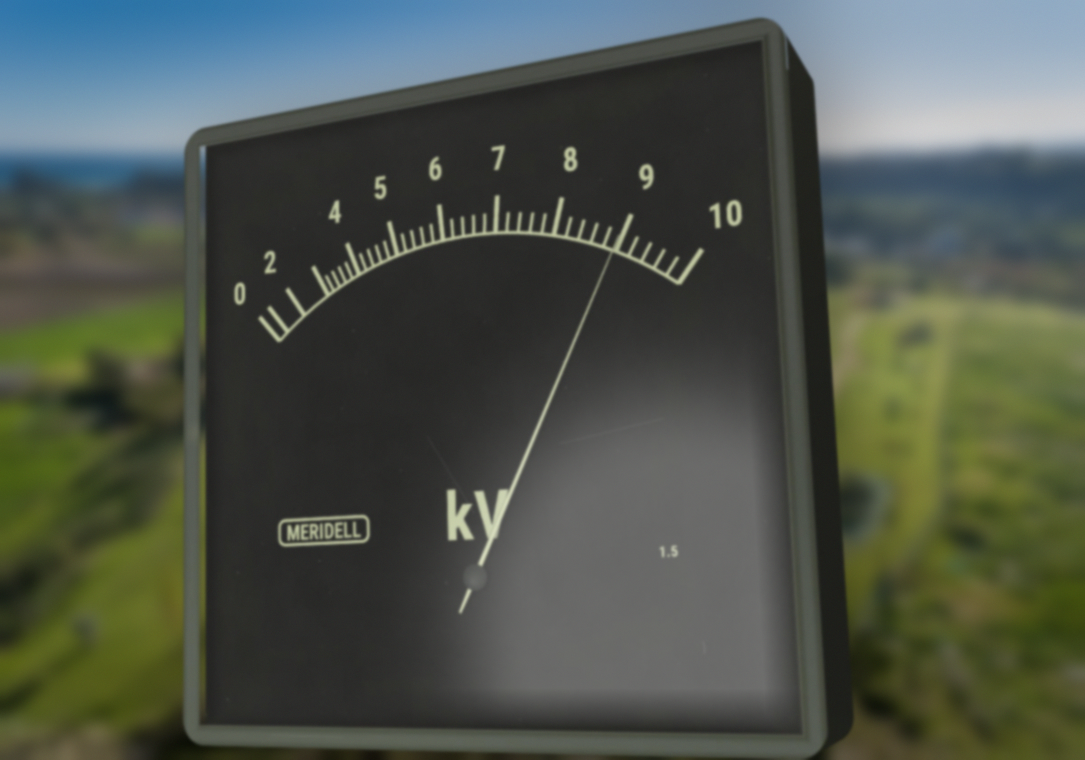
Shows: 9 kV
